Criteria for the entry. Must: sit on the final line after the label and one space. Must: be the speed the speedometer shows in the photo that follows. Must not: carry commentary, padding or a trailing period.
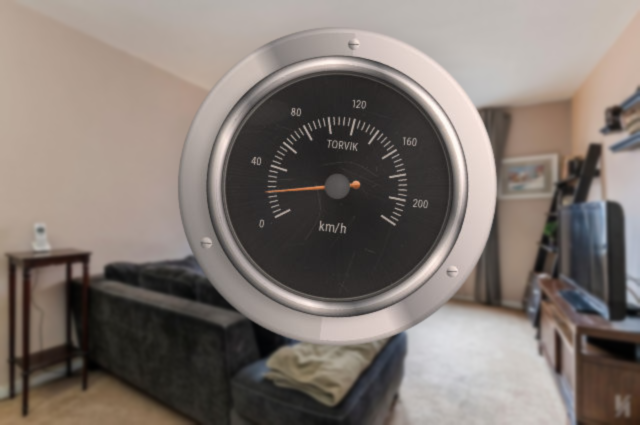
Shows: 20 km/h
